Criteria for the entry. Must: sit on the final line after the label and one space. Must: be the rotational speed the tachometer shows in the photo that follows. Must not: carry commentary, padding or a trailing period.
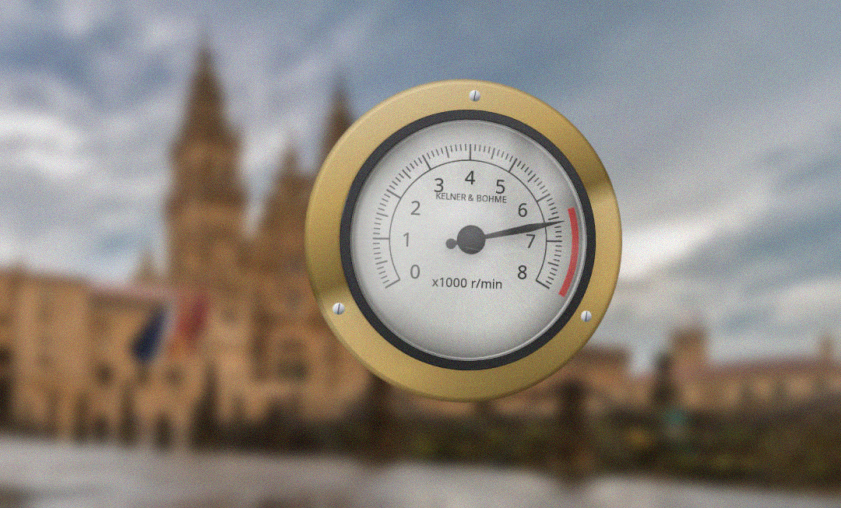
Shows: 6600 rpm
